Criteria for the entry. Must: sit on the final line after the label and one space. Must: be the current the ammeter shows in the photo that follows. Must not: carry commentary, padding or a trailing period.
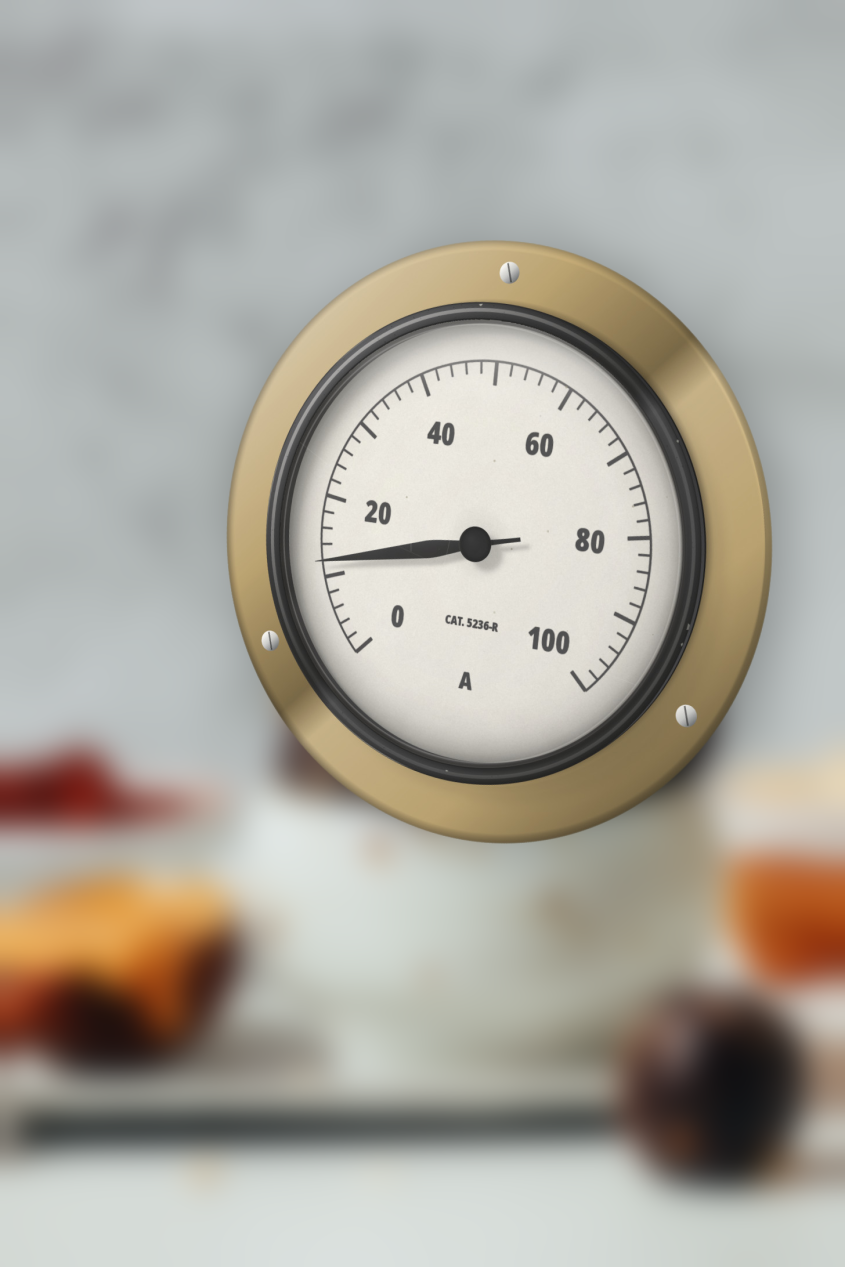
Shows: 12 A
